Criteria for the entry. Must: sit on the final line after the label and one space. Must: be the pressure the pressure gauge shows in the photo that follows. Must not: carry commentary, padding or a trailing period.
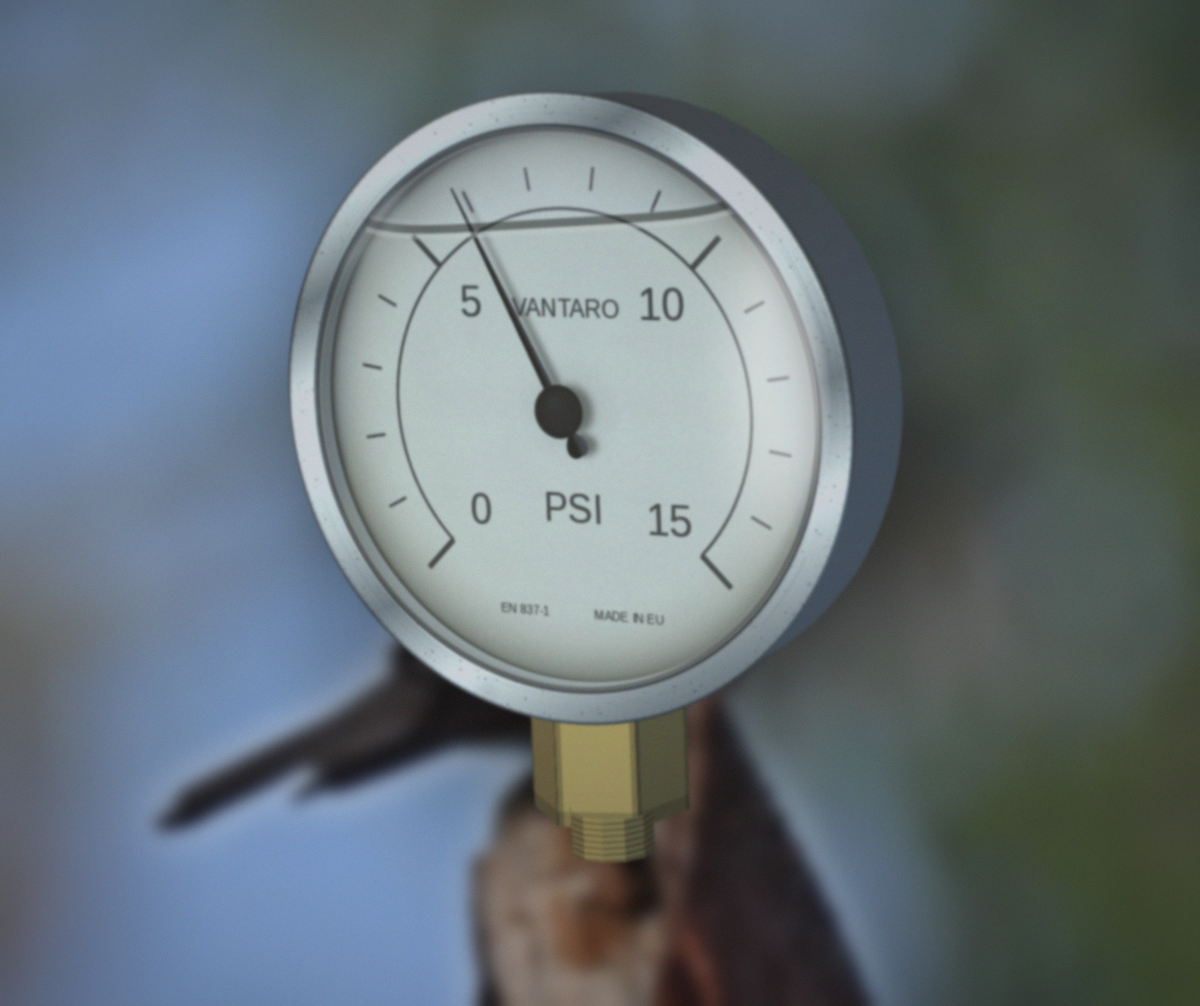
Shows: 6 psi
